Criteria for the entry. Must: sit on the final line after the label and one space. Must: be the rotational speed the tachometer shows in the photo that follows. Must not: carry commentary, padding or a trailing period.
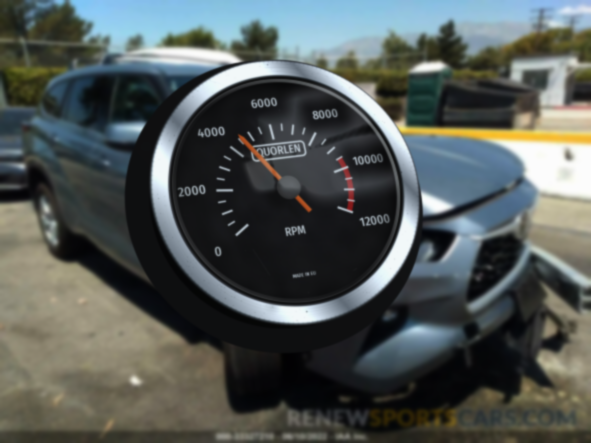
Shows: 4500 rpm
